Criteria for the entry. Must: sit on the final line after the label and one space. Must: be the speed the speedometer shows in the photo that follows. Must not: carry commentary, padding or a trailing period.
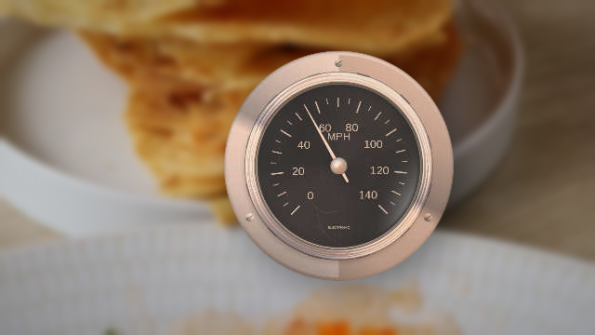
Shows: 55 mph
